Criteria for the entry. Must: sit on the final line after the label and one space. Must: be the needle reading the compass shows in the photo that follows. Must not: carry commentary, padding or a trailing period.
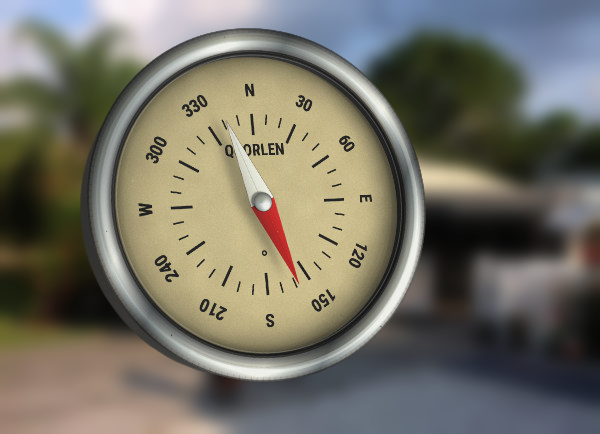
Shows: 160 °
